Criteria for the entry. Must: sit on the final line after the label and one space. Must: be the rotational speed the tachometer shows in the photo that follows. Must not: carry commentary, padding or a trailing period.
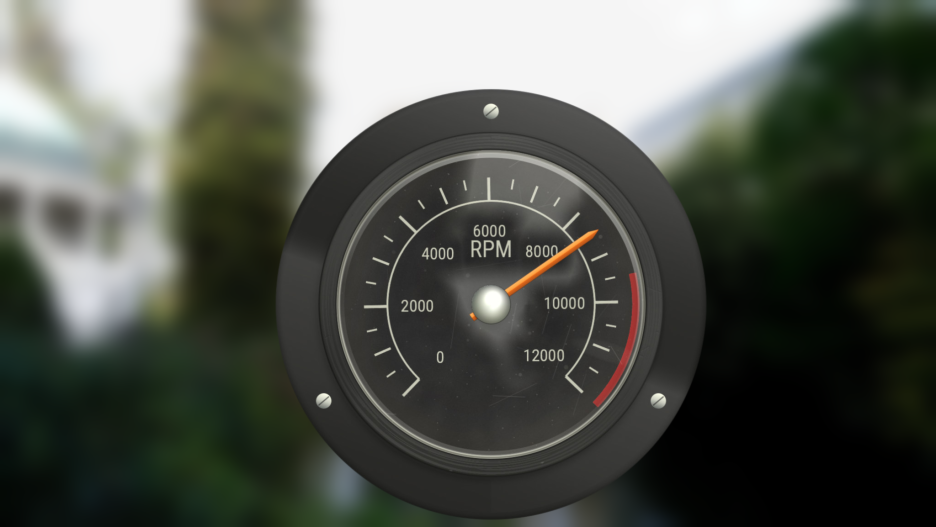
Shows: 8500 rpm
